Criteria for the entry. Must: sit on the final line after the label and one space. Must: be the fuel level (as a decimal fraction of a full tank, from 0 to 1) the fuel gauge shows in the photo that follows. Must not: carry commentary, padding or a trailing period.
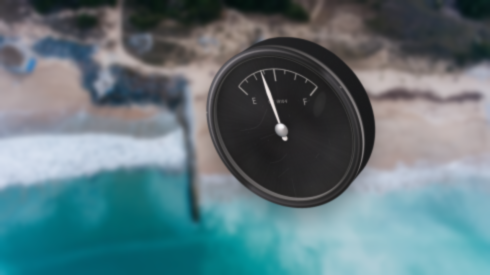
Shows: 0.375
